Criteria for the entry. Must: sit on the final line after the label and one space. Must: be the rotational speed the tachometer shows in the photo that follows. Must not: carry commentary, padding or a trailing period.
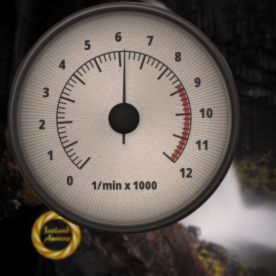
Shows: 6200 rpm
